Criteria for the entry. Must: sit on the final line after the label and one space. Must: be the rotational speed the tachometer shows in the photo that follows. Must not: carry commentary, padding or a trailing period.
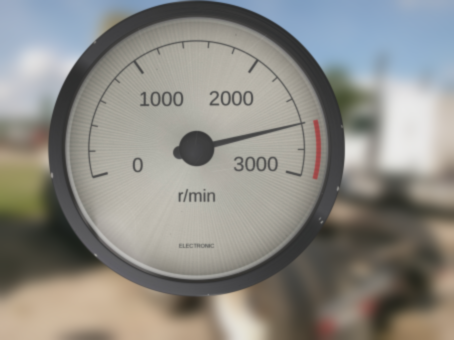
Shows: 2600 rpm
